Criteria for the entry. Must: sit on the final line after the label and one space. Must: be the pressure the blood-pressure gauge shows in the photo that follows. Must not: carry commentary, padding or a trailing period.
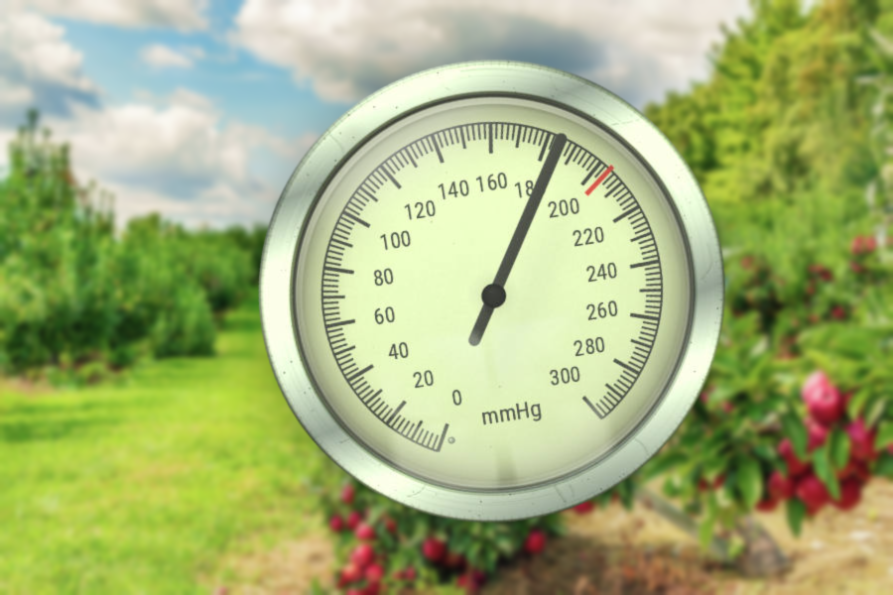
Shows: 184 mmHg
